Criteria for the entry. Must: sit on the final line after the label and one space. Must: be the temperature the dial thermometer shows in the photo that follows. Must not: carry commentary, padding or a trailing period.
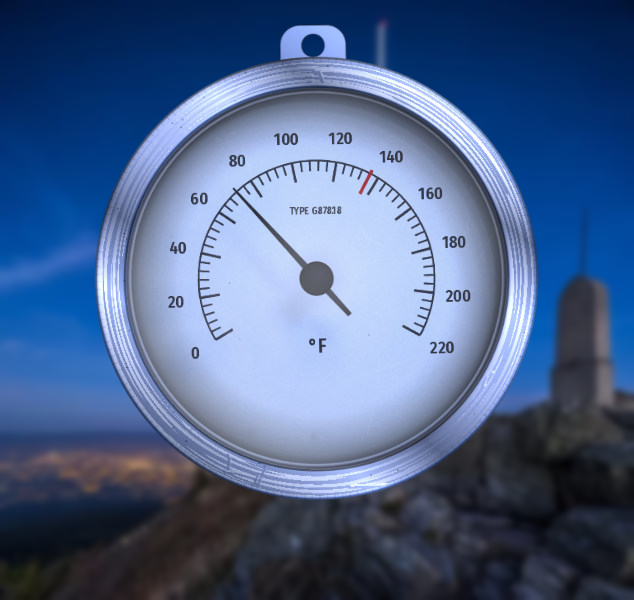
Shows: 72 °F
